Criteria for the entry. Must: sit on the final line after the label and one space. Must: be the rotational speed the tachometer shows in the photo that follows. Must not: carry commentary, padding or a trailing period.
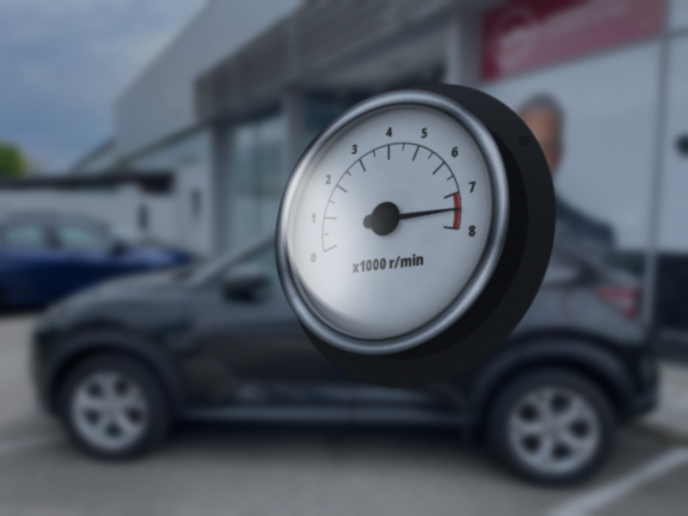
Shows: 7500 rpm
